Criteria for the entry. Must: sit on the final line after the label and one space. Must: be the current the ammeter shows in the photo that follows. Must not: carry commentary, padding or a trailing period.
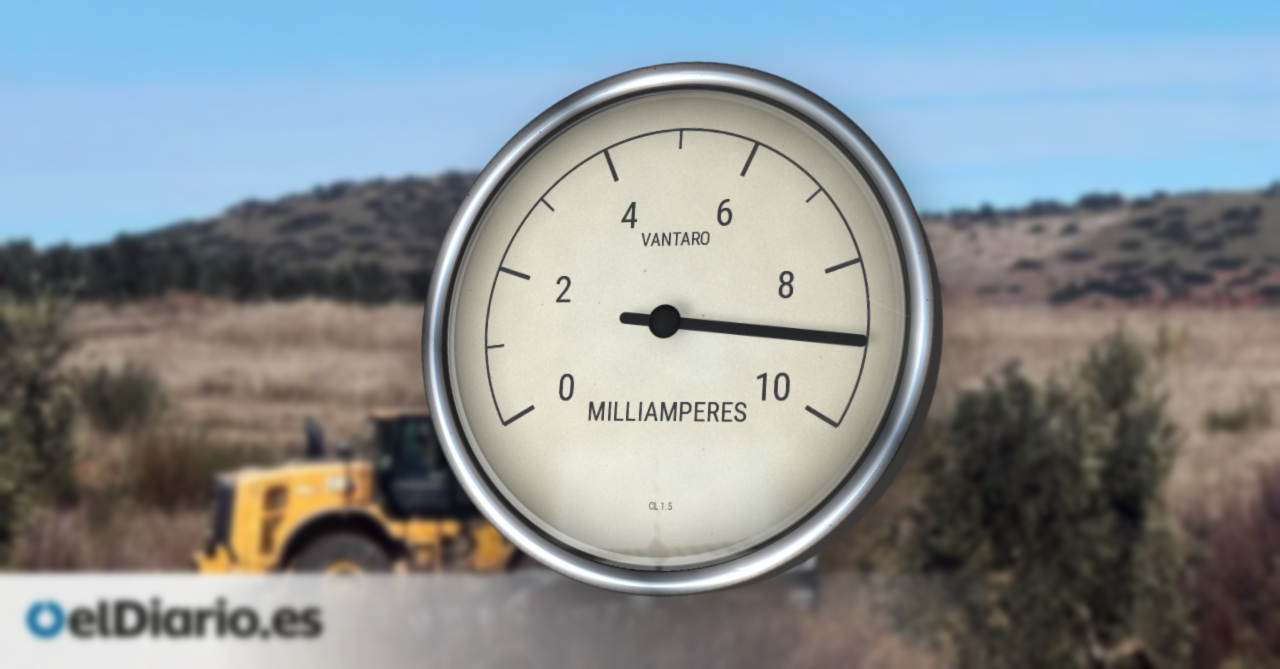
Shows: 9 mA
